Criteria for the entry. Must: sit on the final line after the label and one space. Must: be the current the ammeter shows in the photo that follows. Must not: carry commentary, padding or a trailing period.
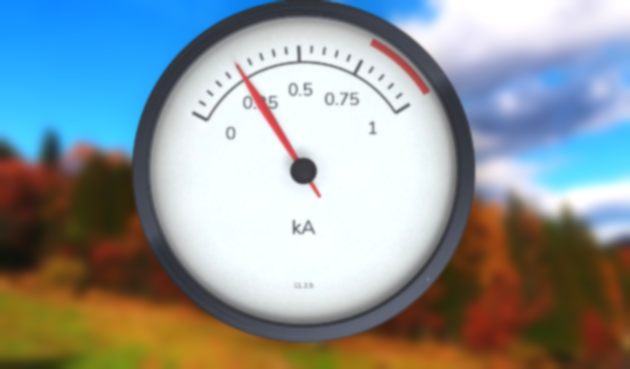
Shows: 0.25 kA
